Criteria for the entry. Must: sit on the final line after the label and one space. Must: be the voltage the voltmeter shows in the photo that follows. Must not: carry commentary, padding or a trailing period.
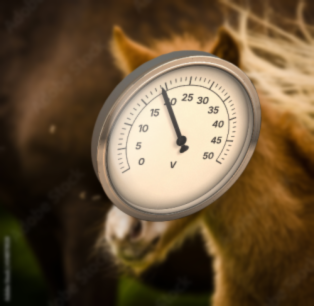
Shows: 19 V
